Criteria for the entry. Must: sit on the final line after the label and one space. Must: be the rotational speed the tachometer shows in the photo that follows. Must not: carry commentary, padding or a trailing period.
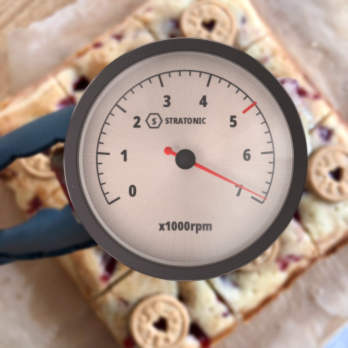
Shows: 6900 rpm
